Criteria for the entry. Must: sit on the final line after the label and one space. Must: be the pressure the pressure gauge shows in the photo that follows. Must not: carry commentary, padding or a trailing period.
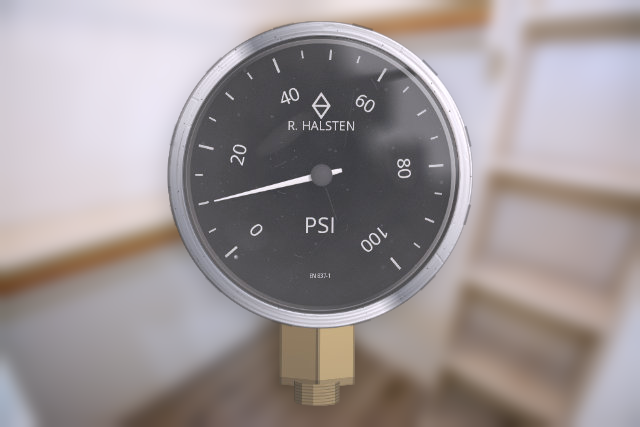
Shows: 10 psi
